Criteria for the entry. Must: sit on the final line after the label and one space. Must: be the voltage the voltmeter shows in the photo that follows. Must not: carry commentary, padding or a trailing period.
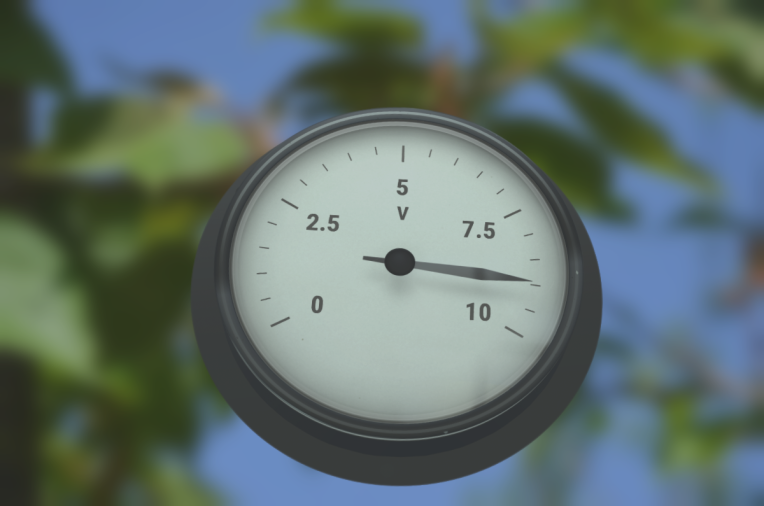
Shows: 9 V
